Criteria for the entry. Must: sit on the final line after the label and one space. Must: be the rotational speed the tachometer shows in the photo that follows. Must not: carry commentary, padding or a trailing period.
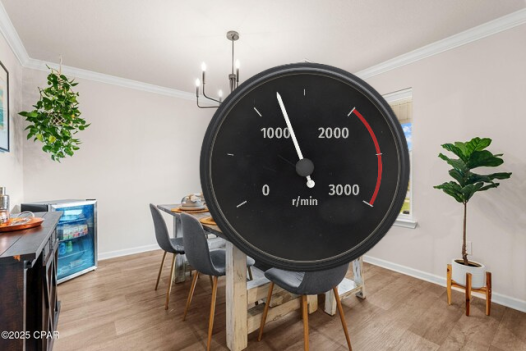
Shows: 1250 rpm
